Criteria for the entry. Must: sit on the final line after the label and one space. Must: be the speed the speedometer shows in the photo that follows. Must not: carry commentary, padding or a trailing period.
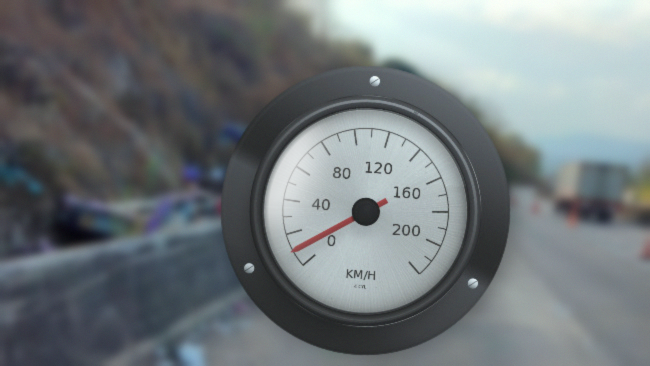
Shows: 10 km/h
